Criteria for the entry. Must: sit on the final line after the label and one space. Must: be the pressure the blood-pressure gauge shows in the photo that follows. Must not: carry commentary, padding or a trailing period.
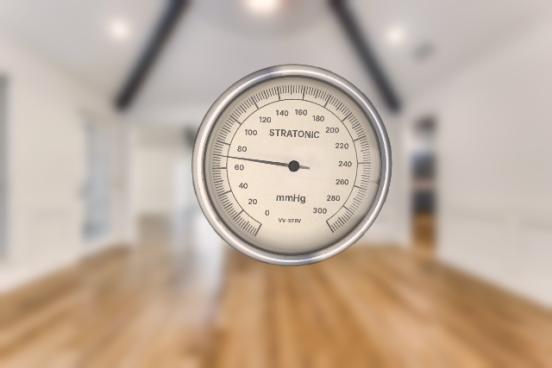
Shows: 70 mmHg
